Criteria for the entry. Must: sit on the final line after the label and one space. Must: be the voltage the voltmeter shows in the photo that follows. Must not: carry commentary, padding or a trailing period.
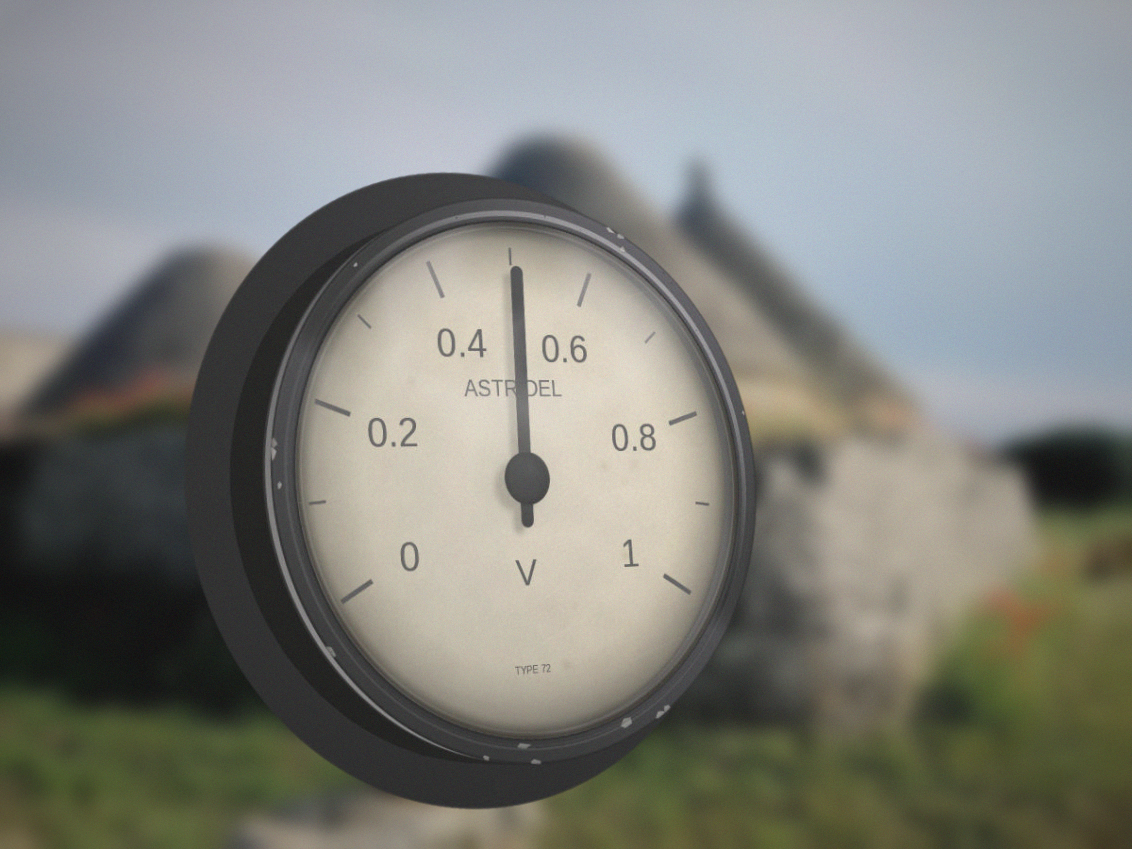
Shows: 0.5 V
